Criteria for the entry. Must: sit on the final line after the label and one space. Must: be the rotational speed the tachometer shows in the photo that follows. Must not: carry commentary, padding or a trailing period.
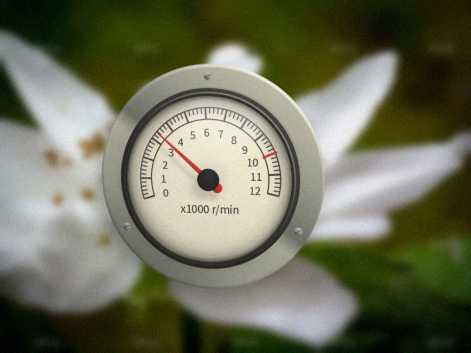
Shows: 3400 rpm
